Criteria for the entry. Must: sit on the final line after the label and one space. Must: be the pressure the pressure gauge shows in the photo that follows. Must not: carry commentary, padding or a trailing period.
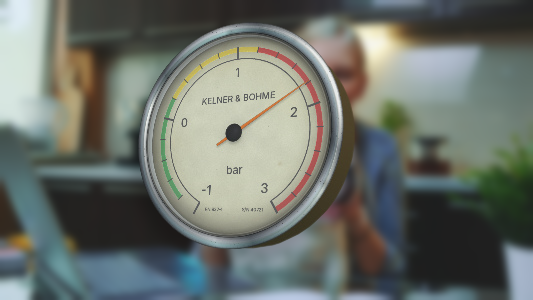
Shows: 1.8 bar
